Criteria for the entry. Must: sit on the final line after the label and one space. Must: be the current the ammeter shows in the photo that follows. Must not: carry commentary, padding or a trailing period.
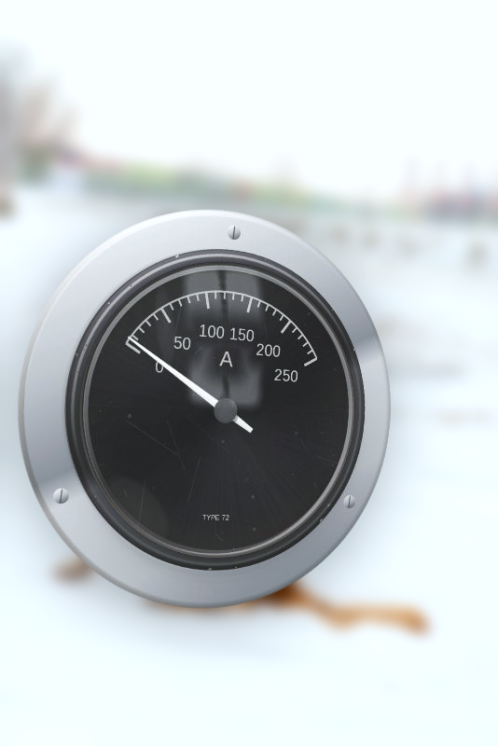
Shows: 5 A
